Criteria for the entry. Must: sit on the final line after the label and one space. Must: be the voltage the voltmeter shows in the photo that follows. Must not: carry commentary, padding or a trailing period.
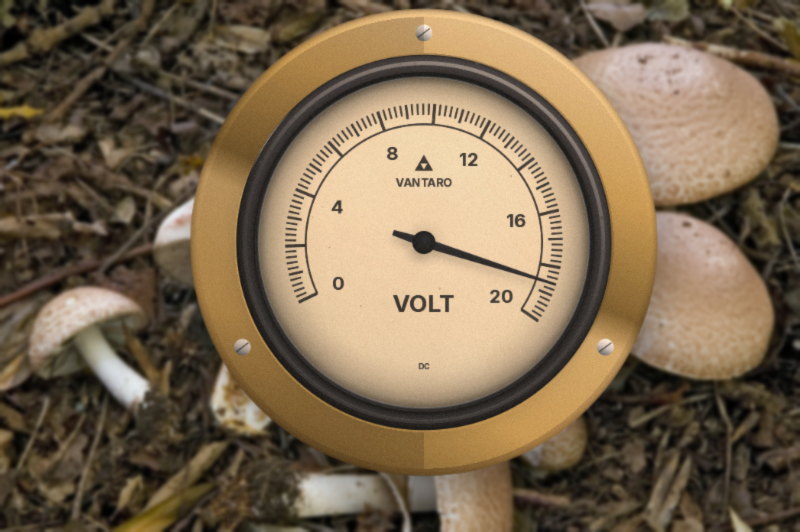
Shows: 18.6 V
